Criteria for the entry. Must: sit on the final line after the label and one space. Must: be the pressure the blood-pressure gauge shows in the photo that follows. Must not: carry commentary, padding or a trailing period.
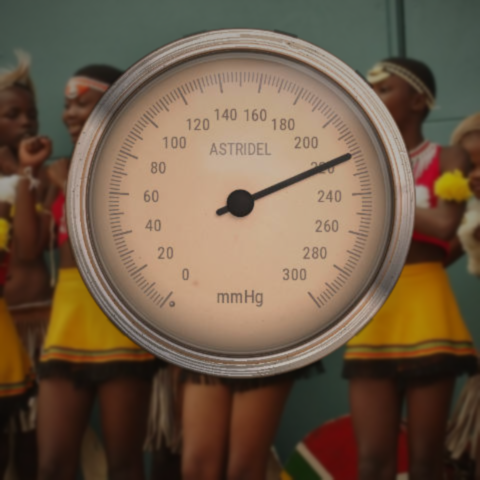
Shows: 220 mmHg
